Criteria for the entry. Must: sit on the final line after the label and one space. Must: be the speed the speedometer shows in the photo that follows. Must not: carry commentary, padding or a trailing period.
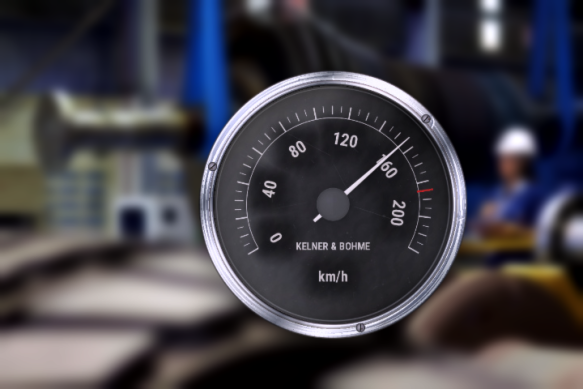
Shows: 155 km/h
